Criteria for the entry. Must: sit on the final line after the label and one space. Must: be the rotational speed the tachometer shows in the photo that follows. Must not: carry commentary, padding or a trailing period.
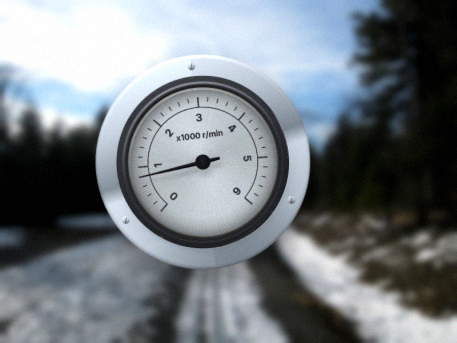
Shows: 800 rpm
